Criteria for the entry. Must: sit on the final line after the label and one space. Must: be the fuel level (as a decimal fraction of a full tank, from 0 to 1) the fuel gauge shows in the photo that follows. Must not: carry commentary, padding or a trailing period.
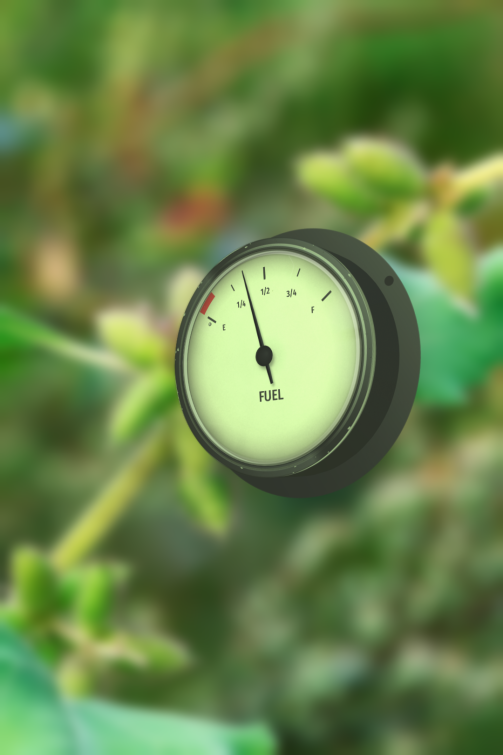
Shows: 0.375
